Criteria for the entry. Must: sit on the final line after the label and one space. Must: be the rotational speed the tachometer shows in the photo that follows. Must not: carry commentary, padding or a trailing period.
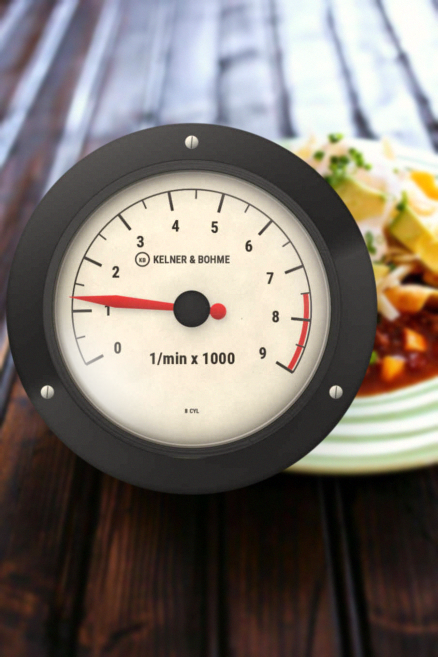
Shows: 1250 rpm
